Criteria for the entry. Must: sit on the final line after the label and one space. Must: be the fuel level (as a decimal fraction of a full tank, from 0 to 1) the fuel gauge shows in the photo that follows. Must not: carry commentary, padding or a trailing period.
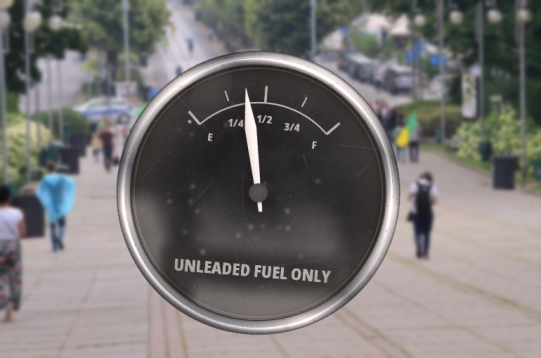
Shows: 0.375
